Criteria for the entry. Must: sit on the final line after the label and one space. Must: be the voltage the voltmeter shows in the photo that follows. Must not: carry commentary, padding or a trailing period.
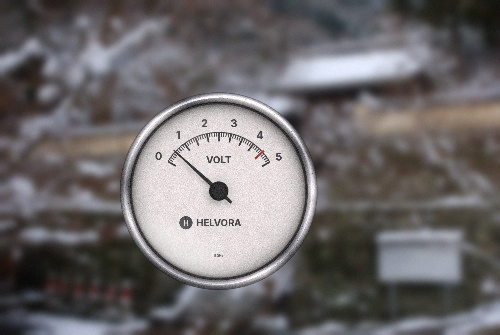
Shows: 0.5 V
